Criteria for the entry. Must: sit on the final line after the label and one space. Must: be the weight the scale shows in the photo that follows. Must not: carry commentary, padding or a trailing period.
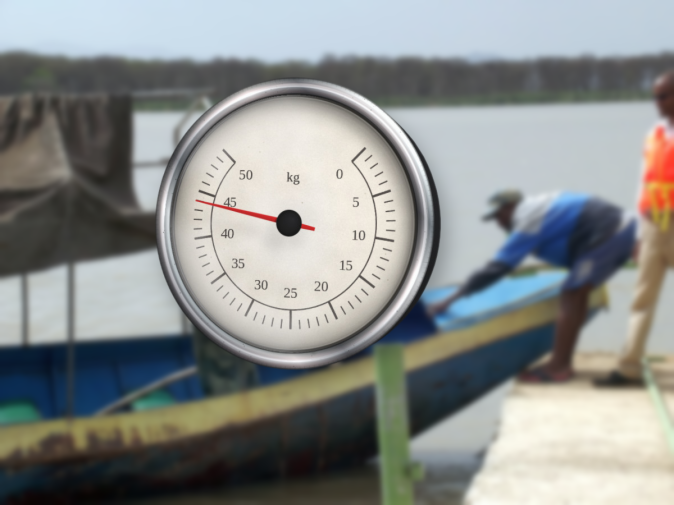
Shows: 44 kg
